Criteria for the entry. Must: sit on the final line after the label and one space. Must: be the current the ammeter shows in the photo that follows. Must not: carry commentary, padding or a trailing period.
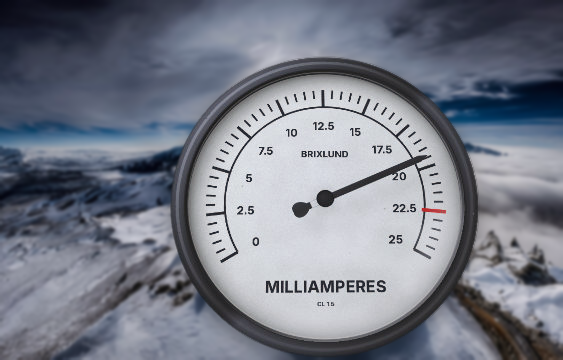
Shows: 19.5 mA
